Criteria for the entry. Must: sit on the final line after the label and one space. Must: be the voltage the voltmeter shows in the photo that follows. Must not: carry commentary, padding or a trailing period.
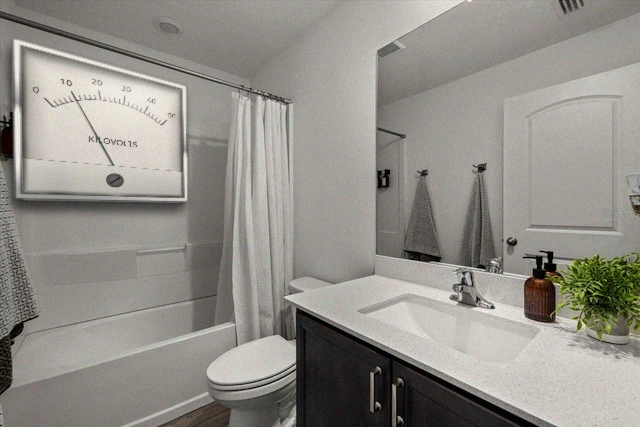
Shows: 10 kV
